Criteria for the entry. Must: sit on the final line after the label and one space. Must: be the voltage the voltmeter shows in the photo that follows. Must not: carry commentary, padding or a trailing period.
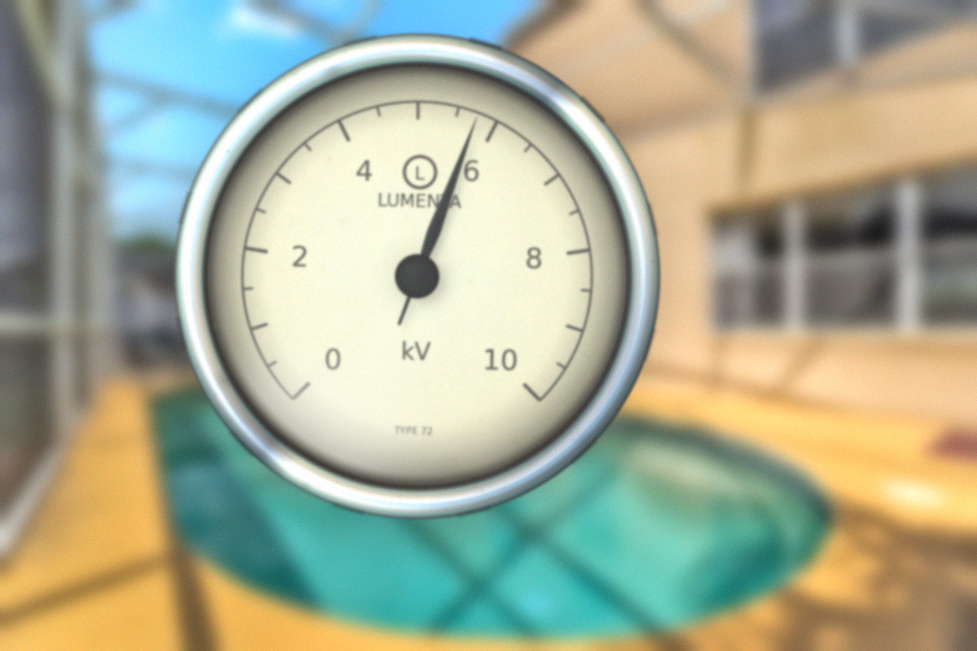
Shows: 5.75 kV
